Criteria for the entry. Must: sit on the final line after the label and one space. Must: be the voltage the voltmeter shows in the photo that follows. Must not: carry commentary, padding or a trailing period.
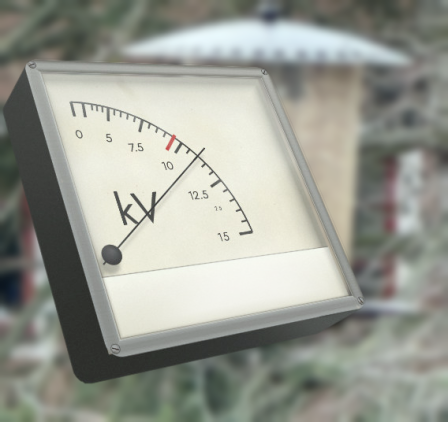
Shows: 11 kV
